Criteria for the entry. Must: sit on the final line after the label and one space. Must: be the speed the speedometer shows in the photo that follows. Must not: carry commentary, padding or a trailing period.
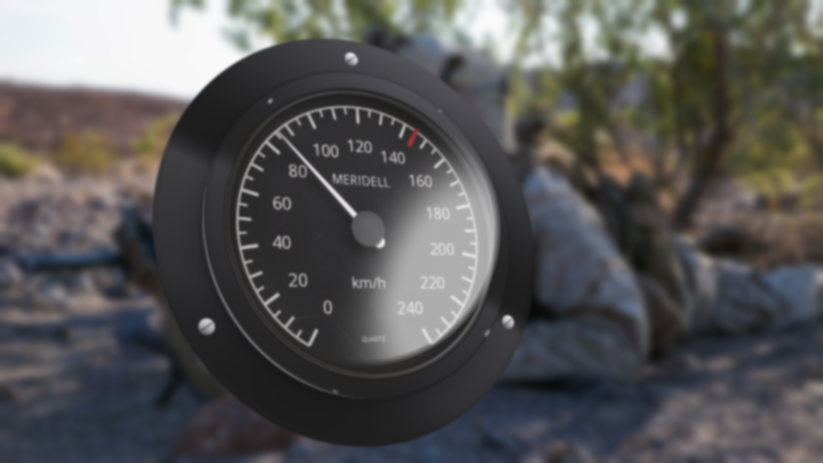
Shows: 85 km/h
